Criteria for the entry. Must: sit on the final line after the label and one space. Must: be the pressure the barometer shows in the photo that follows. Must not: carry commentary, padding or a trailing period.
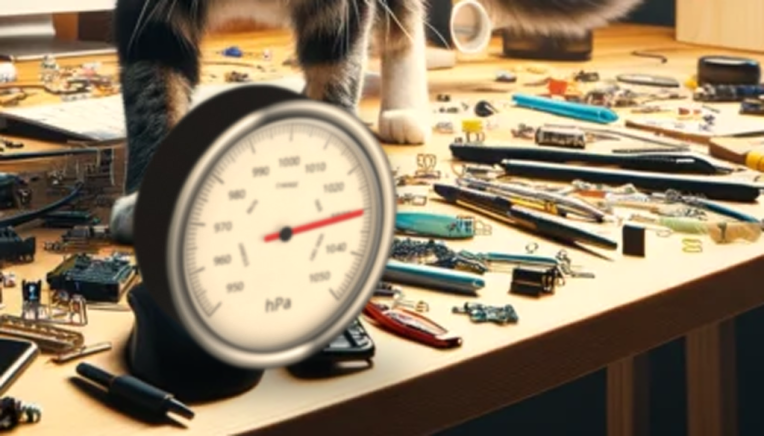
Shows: 1030 hPa
